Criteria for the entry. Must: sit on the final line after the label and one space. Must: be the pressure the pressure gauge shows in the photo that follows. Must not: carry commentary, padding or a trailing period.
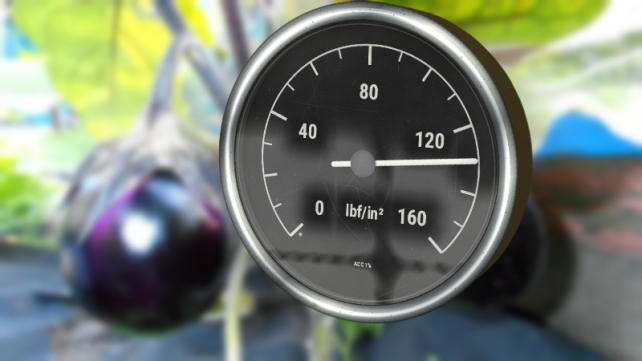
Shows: 130 psi
